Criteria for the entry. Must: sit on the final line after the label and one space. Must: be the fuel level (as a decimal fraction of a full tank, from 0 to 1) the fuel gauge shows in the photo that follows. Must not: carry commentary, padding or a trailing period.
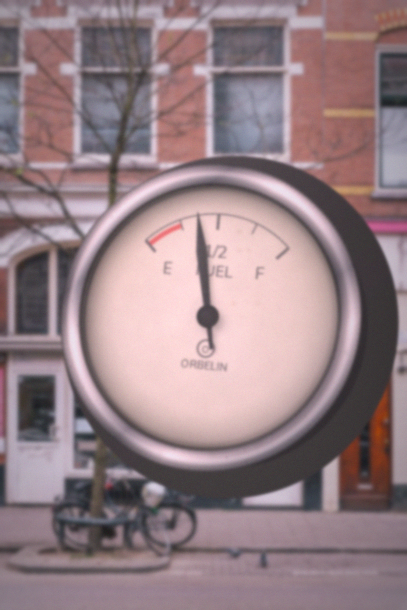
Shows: 0.375
